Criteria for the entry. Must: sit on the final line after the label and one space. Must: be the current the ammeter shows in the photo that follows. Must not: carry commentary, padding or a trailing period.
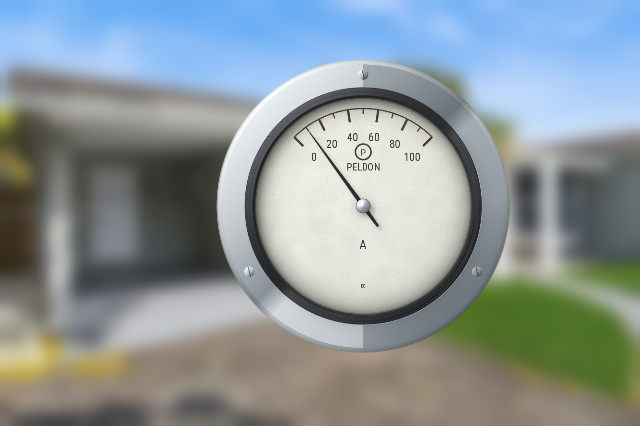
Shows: 10 A
